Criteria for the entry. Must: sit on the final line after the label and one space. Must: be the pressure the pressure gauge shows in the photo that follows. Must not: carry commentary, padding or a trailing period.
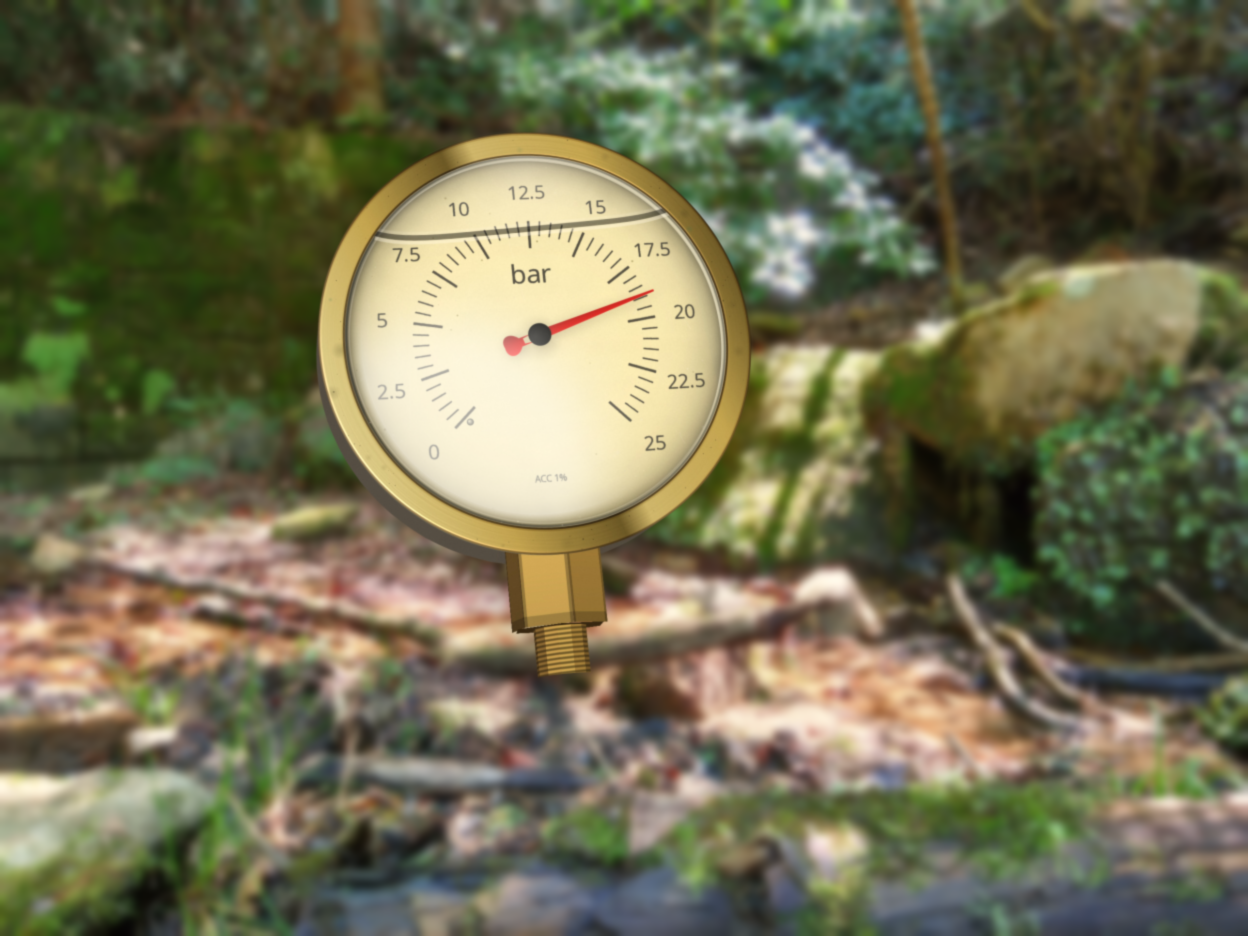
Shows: 19 bar
